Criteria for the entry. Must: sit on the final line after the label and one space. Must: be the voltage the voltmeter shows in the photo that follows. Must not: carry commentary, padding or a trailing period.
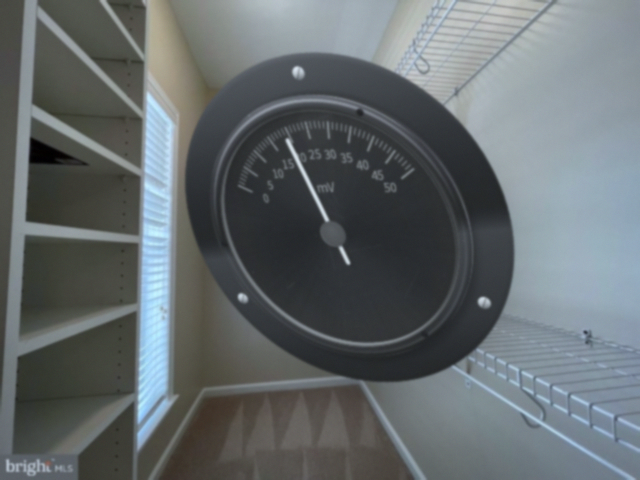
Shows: 20 mV
